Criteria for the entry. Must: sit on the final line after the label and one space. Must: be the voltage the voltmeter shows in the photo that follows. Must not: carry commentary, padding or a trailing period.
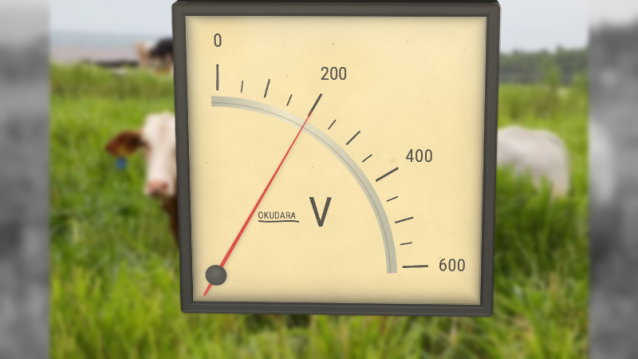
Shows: 200 V
